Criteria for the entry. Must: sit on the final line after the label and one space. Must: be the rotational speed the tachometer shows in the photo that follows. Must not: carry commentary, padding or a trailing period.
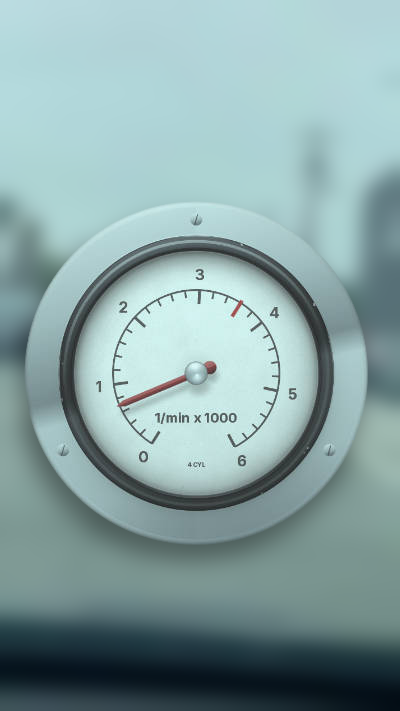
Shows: 700 rpm
